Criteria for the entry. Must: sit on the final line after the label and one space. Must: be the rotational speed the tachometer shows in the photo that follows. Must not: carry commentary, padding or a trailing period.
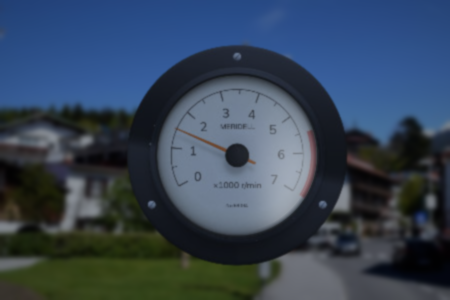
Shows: 1500 rpm
